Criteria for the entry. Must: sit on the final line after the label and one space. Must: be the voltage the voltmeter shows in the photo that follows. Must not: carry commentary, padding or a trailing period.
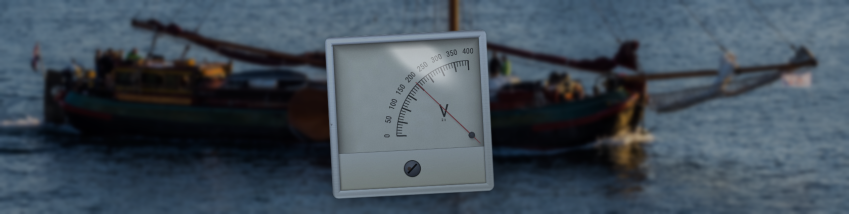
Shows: 200 V
